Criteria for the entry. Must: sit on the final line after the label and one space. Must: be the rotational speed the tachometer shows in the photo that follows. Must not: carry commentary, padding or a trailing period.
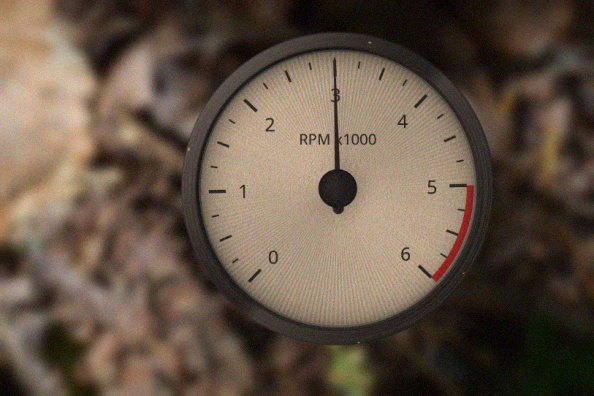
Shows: 3000 rpm
